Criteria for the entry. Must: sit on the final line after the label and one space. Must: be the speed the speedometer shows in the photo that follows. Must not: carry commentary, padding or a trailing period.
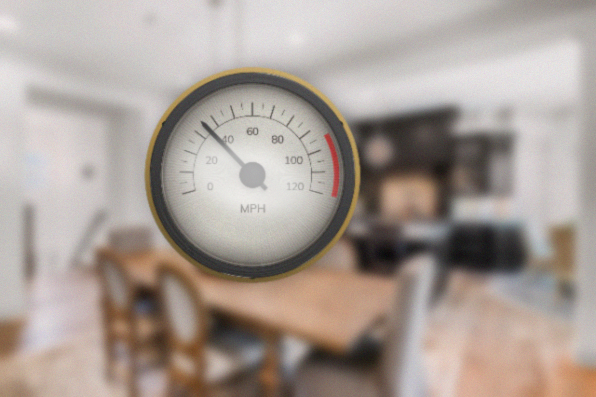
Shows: 35 mph
